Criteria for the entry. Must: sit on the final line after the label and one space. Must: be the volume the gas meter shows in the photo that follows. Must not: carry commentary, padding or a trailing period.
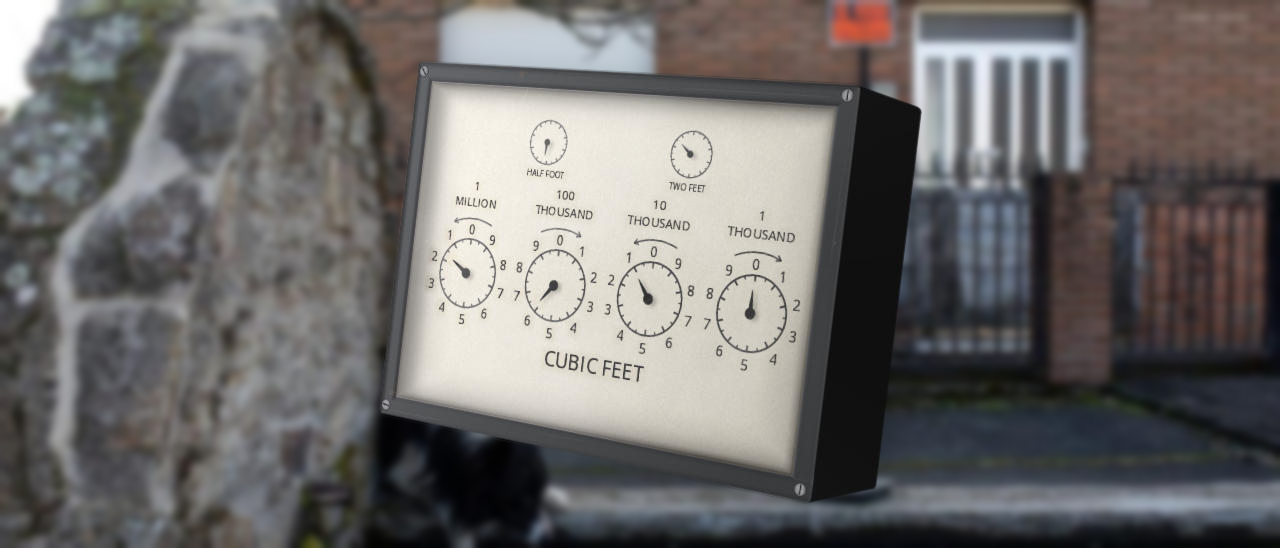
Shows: 161000 ft³
